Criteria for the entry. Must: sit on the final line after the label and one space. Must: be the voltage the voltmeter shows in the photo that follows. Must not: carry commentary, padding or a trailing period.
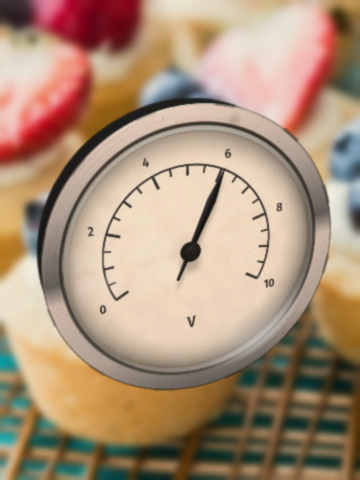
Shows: 6 V
